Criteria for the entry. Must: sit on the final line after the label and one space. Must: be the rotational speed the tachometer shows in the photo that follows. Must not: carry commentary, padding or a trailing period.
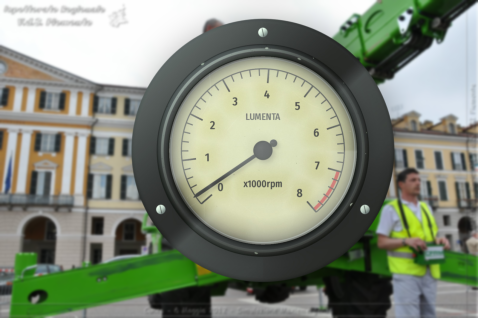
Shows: 200 rpm
